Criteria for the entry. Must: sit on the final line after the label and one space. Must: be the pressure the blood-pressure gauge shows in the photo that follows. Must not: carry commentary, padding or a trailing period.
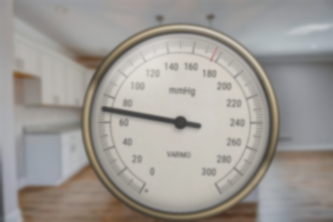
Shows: 70 mmHg
